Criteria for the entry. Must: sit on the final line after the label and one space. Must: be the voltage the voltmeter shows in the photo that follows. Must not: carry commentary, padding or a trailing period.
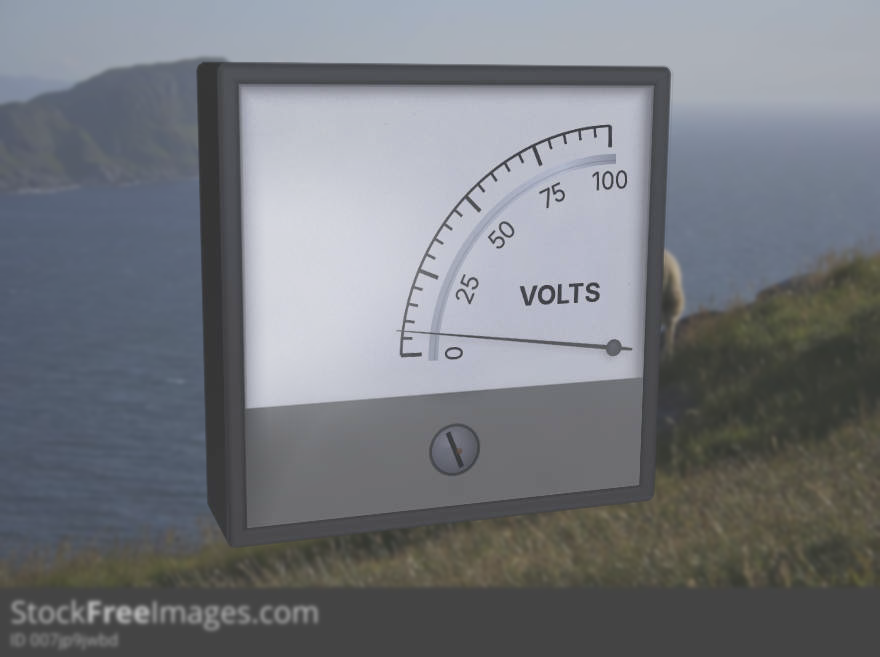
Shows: 7.5 V
